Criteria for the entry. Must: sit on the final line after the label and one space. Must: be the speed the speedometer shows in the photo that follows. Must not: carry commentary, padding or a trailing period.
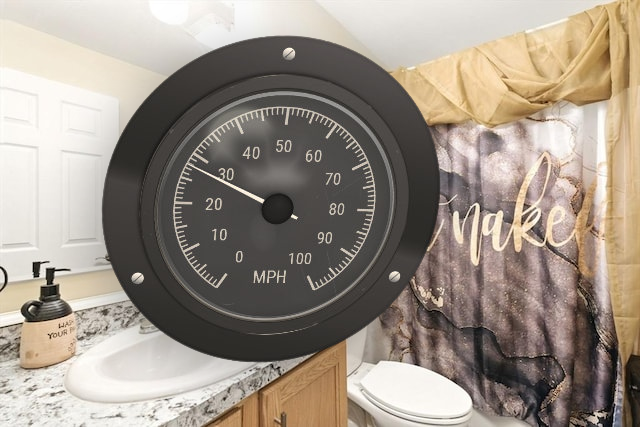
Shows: 28 mph
